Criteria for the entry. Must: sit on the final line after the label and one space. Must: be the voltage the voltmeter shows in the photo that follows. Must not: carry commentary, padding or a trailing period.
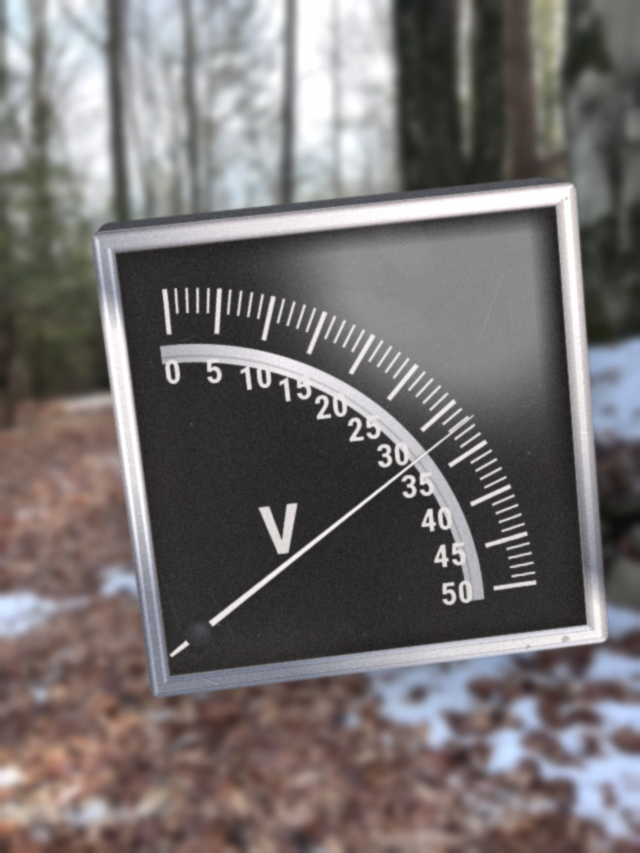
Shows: 32 V
